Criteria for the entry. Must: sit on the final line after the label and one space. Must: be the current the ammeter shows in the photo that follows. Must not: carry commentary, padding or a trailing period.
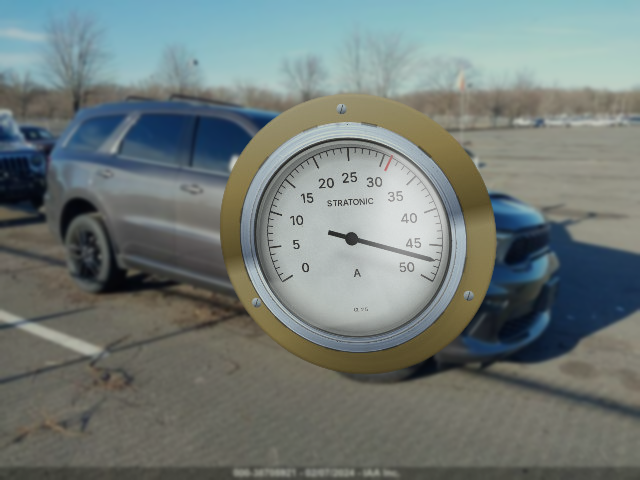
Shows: 47 A
